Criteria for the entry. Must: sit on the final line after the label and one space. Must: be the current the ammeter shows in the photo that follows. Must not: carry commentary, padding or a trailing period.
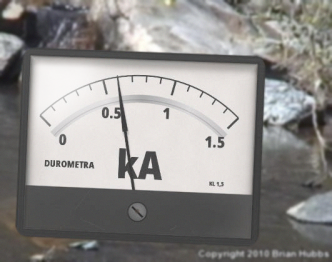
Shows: 0.6 kA
